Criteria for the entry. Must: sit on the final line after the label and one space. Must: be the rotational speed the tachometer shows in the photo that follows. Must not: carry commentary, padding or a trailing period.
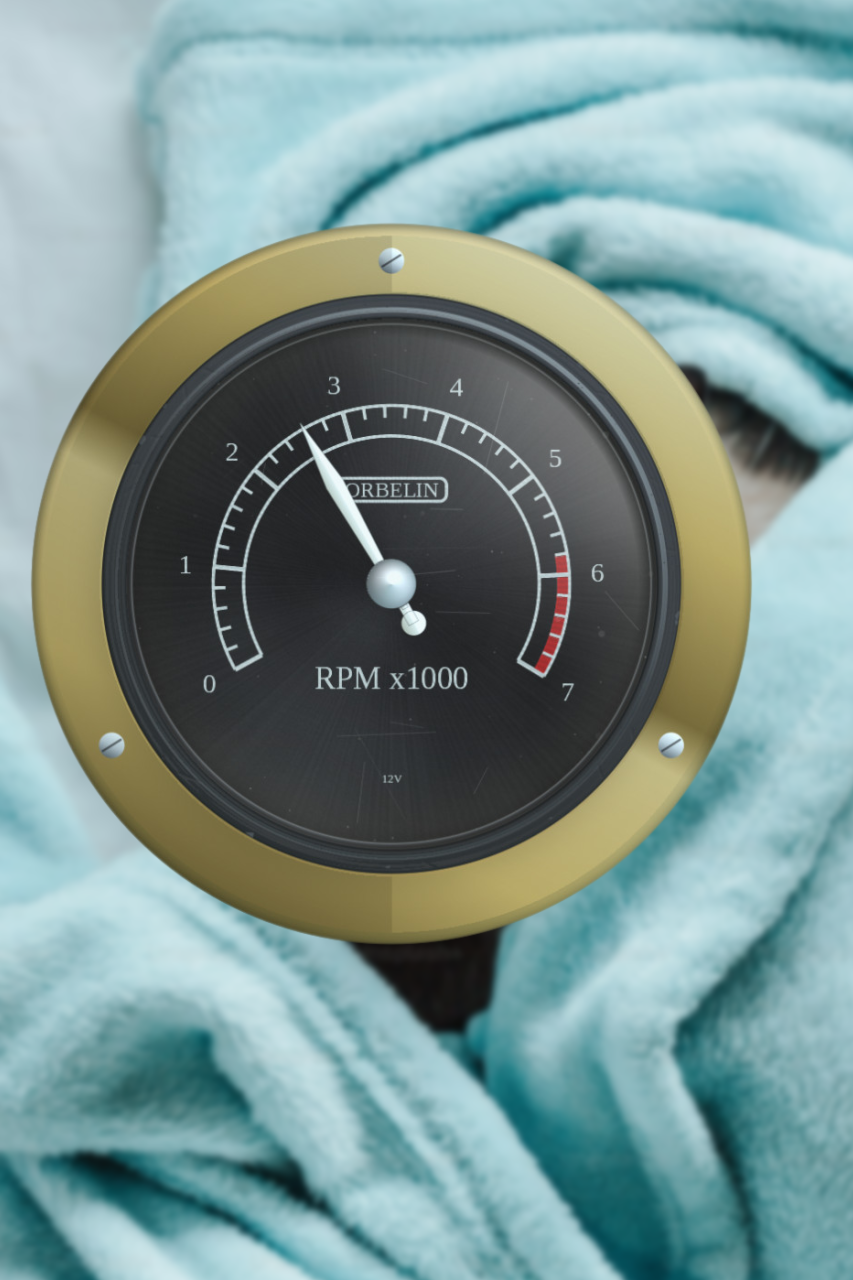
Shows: 2600 rpm
